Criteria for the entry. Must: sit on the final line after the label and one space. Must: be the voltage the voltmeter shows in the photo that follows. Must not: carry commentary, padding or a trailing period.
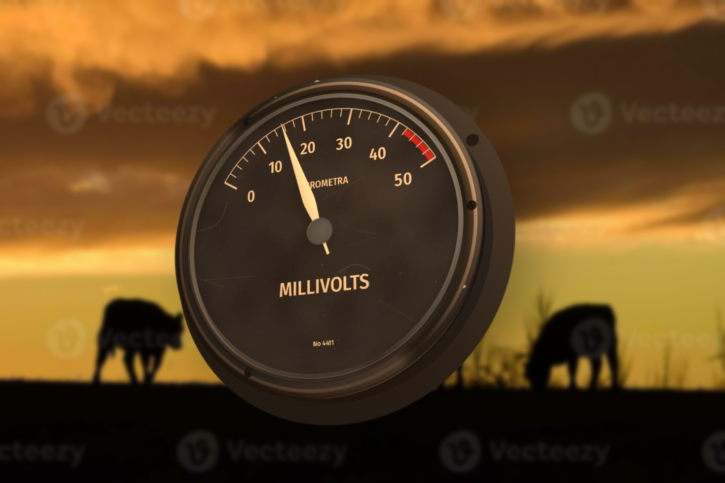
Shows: 16 mV
